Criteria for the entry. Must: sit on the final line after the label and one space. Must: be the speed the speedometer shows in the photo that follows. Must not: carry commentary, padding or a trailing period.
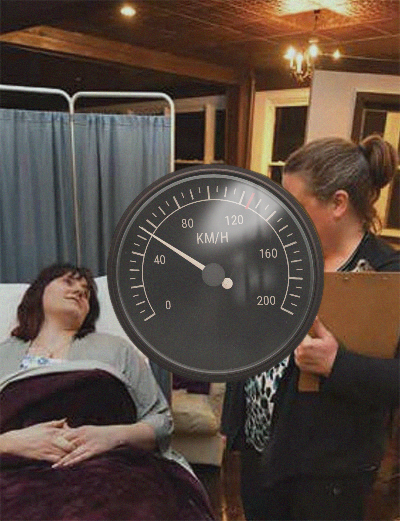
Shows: 55 km/h
